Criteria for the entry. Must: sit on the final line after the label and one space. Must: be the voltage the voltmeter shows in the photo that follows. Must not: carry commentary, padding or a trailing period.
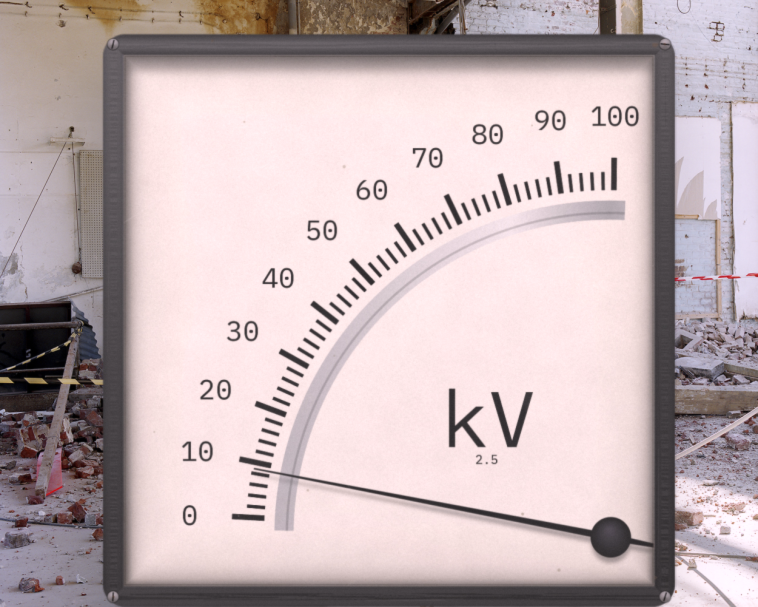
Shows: 9 kV
